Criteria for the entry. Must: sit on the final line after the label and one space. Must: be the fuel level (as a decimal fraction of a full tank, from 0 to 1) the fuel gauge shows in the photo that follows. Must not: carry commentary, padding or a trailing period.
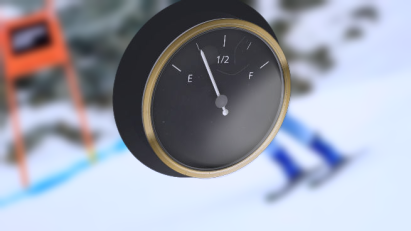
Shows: 0.25
